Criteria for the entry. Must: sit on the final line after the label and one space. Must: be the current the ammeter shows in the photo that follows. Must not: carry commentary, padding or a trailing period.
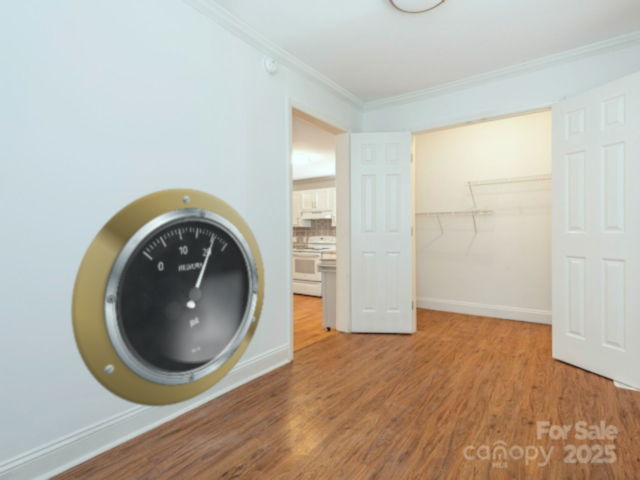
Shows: 20 µA
